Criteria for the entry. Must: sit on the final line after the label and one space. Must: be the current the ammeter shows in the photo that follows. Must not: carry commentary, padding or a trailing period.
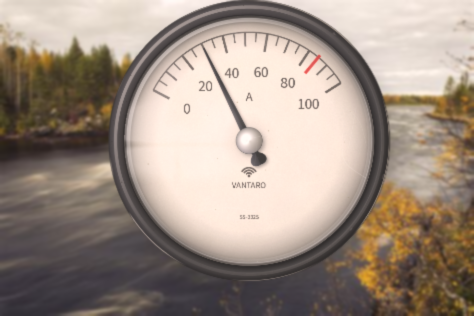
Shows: 30 A
